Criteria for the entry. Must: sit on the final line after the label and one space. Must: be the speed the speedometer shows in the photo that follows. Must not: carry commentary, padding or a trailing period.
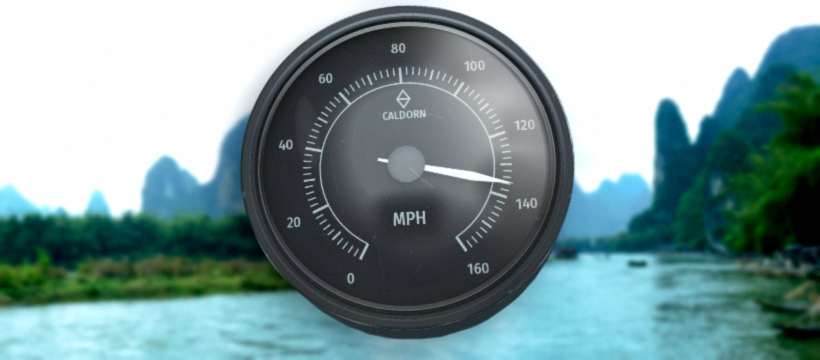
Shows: 136 mph
